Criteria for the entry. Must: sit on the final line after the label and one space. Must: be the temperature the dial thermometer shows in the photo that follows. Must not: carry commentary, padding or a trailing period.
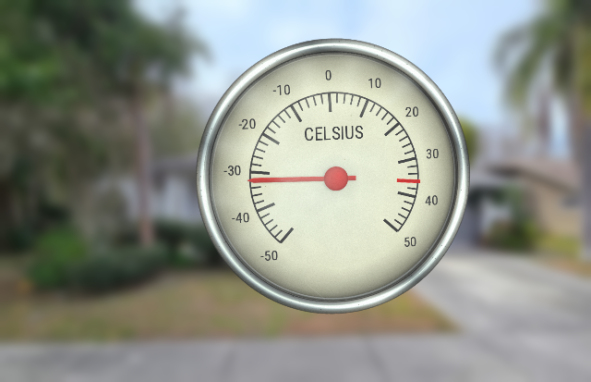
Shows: -32 °C
